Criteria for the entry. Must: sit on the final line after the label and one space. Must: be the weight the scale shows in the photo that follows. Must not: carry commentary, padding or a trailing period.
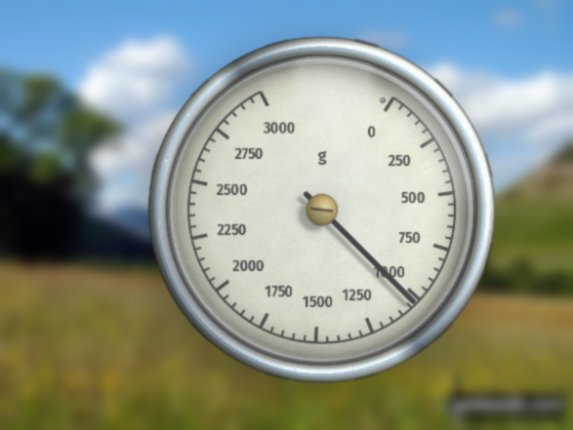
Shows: 1025 g
